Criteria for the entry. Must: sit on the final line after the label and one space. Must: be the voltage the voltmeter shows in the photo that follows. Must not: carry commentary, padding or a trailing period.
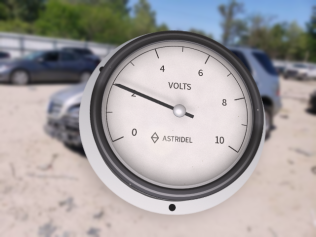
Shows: 2 V
